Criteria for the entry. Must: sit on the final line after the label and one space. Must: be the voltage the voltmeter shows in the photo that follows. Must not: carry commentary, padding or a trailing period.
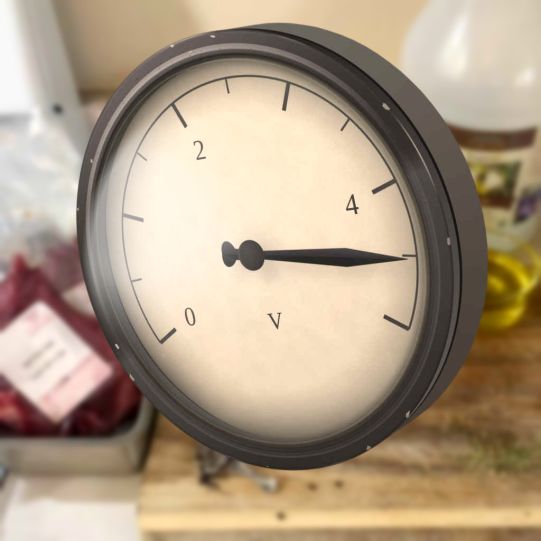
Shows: 4.5 V
